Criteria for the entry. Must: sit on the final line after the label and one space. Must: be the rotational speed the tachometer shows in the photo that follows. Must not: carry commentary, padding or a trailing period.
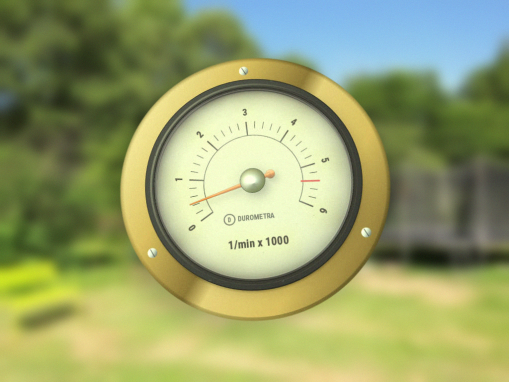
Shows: 400 rpm
